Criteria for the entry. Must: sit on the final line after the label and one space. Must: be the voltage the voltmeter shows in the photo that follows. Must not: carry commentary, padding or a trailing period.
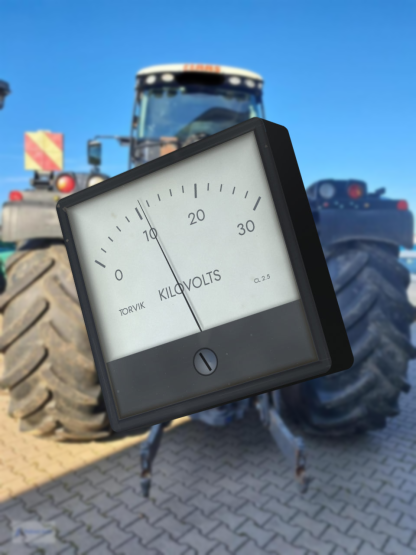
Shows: 11 kV
